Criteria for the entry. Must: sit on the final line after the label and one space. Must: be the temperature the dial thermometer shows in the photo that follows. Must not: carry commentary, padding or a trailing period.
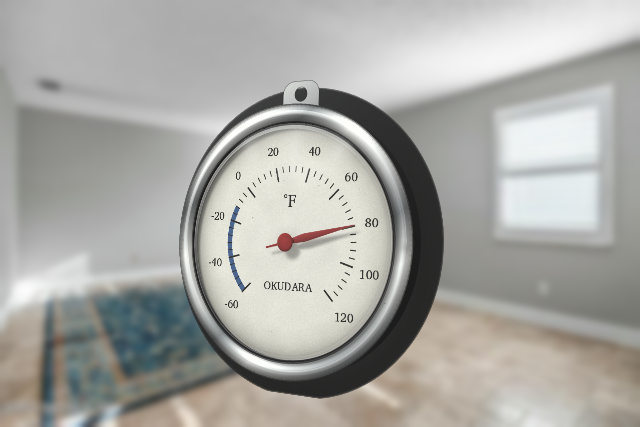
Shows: 80 °F
